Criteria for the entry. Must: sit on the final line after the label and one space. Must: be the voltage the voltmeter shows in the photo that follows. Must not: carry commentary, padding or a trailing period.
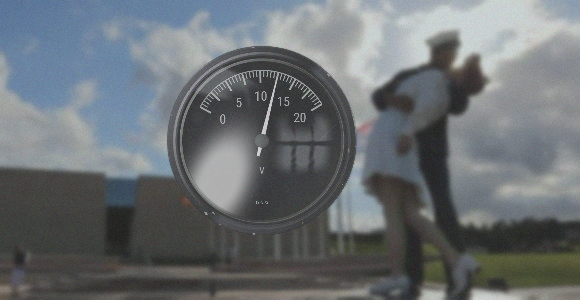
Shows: 12.5 V
